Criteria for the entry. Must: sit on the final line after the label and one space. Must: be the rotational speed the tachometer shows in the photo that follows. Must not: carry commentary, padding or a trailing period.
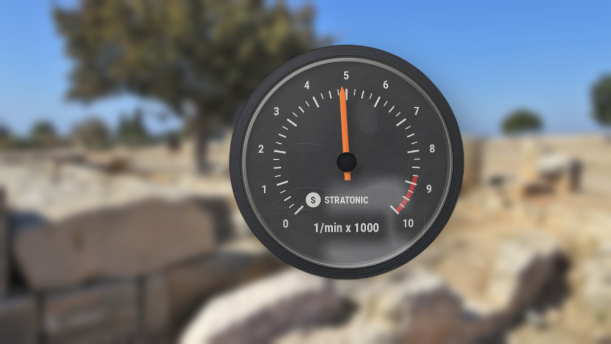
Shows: 4875 rpm
